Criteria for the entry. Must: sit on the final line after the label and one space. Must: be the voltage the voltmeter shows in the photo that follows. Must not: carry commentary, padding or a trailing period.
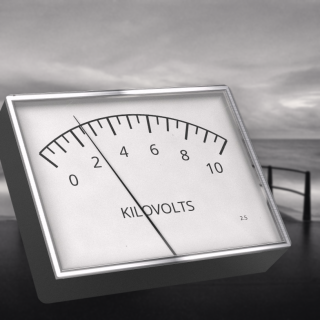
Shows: 2.5 kV
